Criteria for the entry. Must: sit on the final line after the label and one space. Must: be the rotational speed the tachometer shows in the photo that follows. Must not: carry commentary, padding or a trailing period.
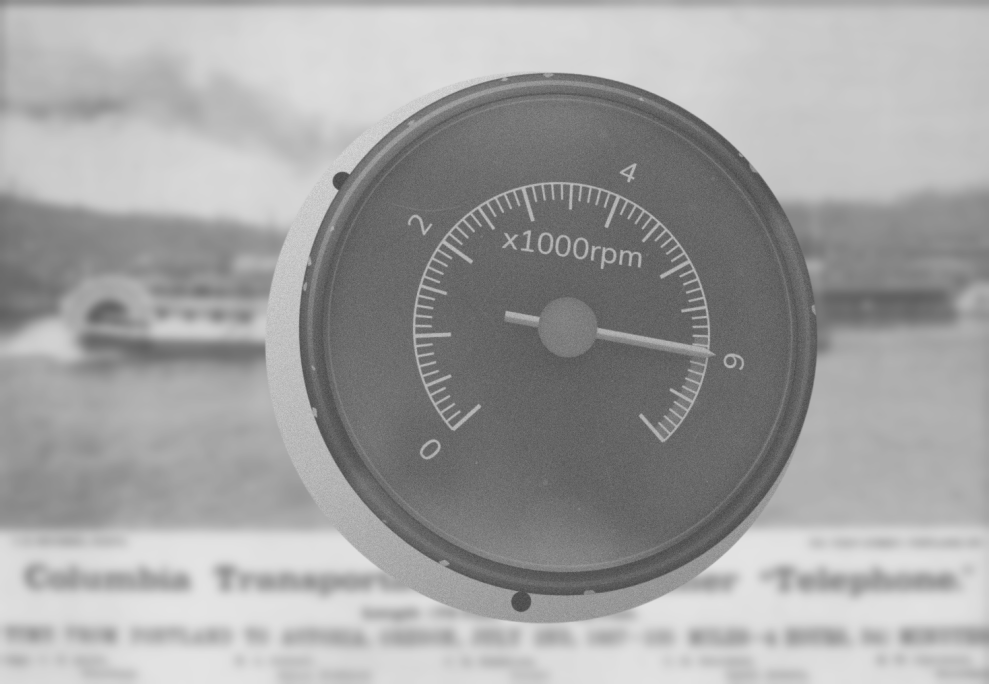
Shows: 6000 rpm
